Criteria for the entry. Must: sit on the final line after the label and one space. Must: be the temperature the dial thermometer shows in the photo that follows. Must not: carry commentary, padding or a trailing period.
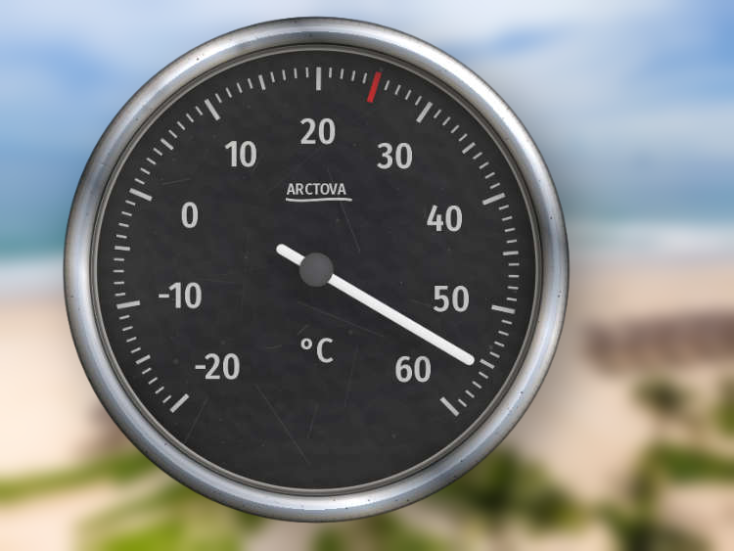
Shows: 55.5 °C
